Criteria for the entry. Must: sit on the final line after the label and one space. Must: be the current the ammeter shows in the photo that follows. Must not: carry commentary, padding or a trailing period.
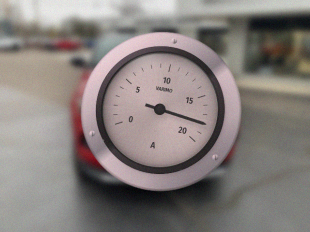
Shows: 18 A
